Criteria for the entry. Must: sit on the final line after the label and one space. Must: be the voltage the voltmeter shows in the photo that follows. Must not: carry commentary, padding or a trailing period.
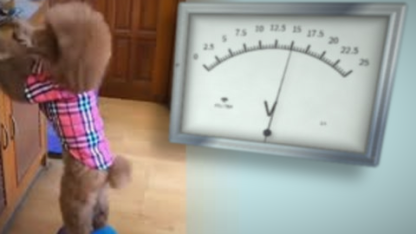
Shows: 15 V
